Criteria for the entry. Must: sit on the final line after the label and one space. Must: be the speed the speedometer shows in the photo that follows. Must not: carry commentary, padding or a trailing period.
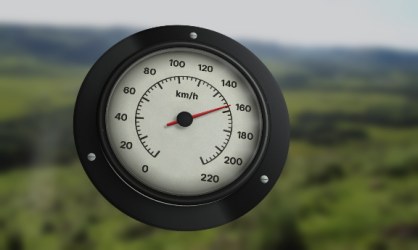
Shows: 156 km/h
